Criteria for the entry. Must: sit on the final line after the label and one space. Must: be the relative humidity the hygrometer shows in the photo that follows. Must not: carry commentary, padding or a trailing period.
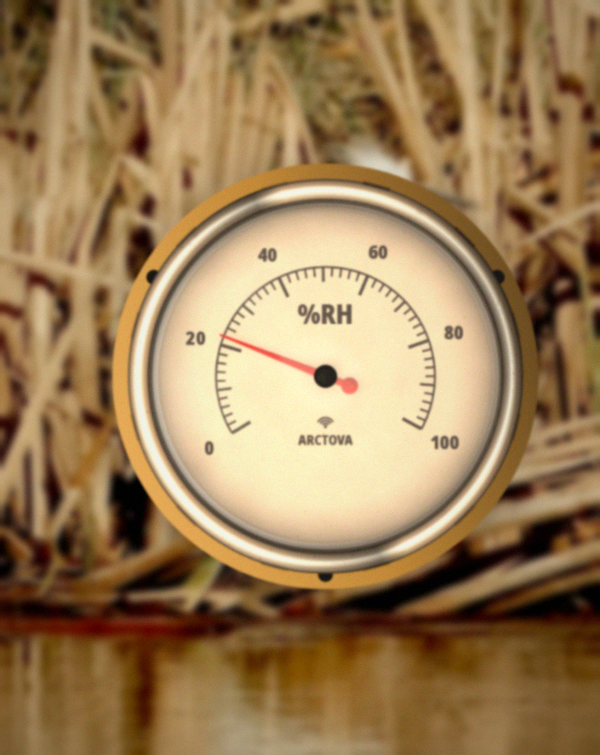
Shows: 22 %
